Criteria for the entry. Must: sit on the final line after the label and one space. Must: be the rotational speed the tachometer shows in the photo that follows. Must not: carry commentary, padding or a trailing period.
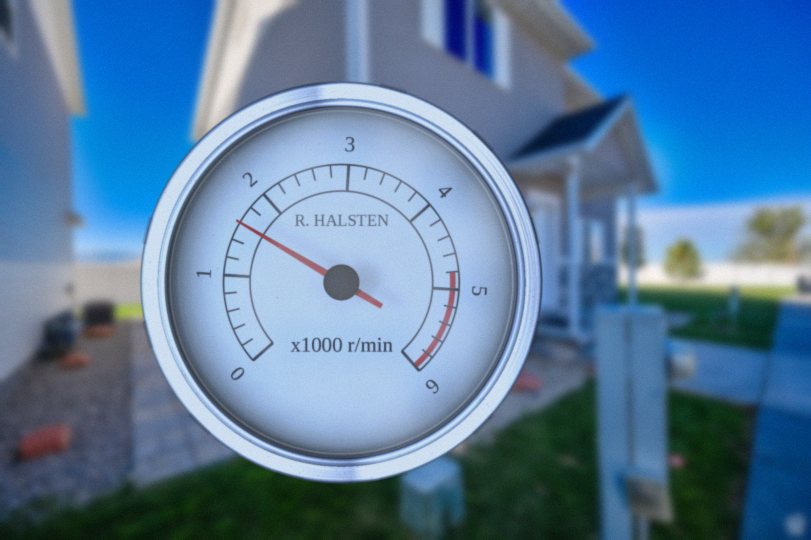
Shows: 1600 rpm
